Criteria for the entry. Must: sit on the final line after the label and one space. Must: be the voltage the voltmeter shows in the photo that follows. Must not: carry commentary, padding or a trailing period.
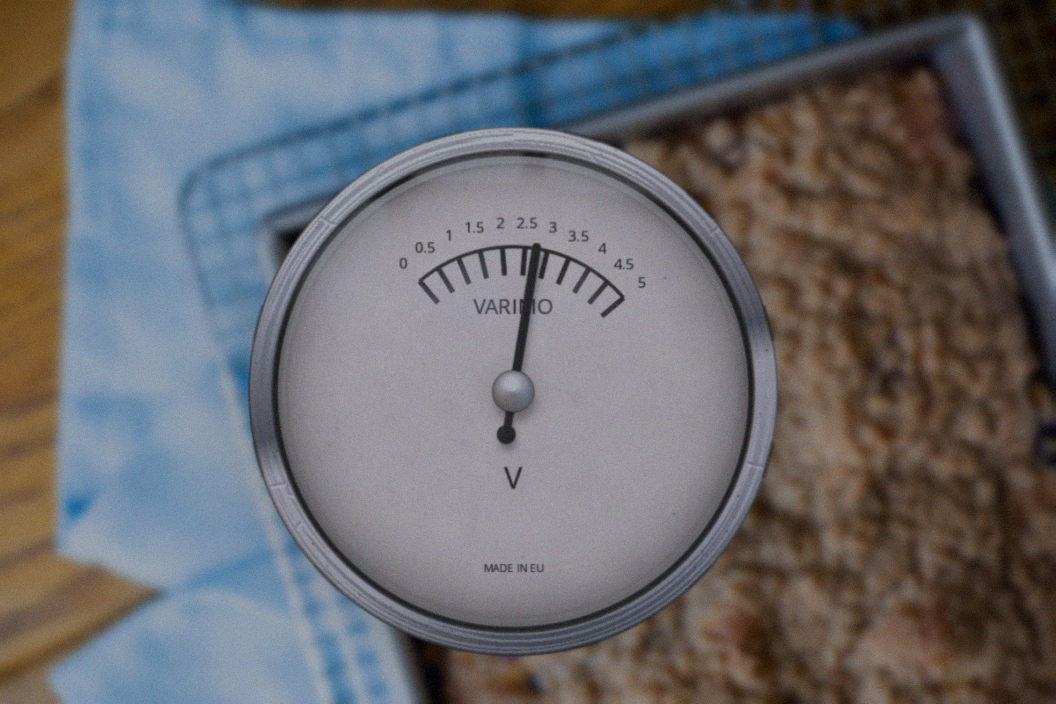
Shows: 2.75 V
